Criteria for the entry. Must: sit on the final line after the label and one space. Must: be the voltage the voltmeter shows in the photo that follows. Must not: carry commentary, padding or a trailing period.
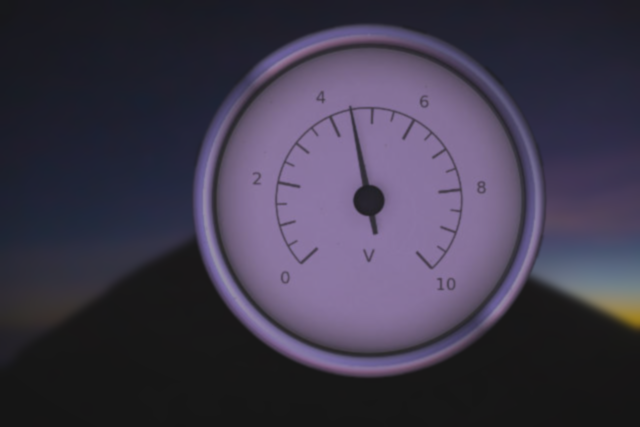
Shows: 4.5 V
